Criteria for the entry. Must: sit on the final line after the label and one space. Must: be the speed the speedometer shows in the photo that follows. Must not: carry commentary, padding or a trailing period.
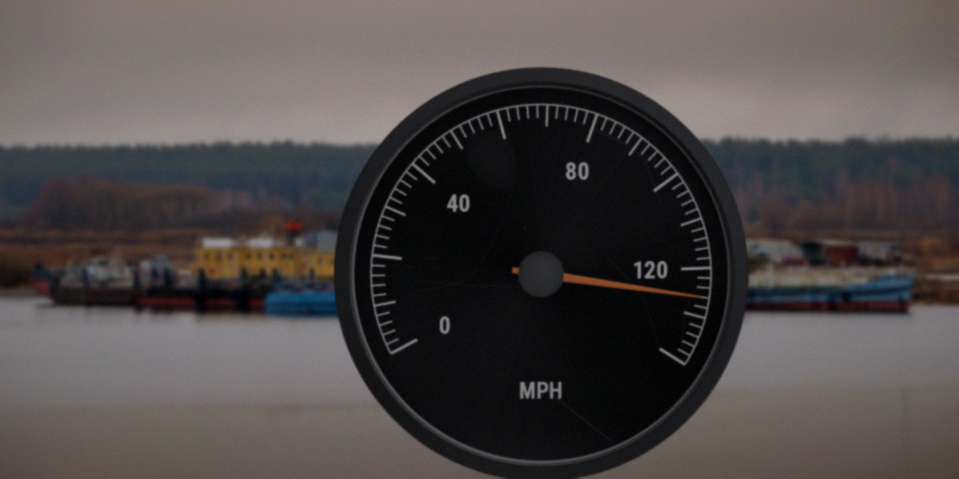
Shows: 126 mph
